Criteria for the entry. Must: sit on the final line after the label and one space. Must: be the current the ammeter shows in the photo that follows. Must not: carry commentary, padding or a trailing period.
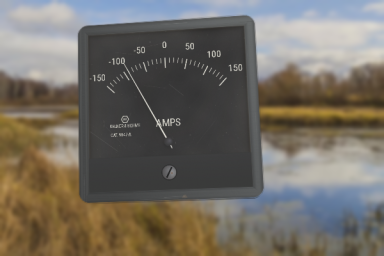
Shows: -90 A
